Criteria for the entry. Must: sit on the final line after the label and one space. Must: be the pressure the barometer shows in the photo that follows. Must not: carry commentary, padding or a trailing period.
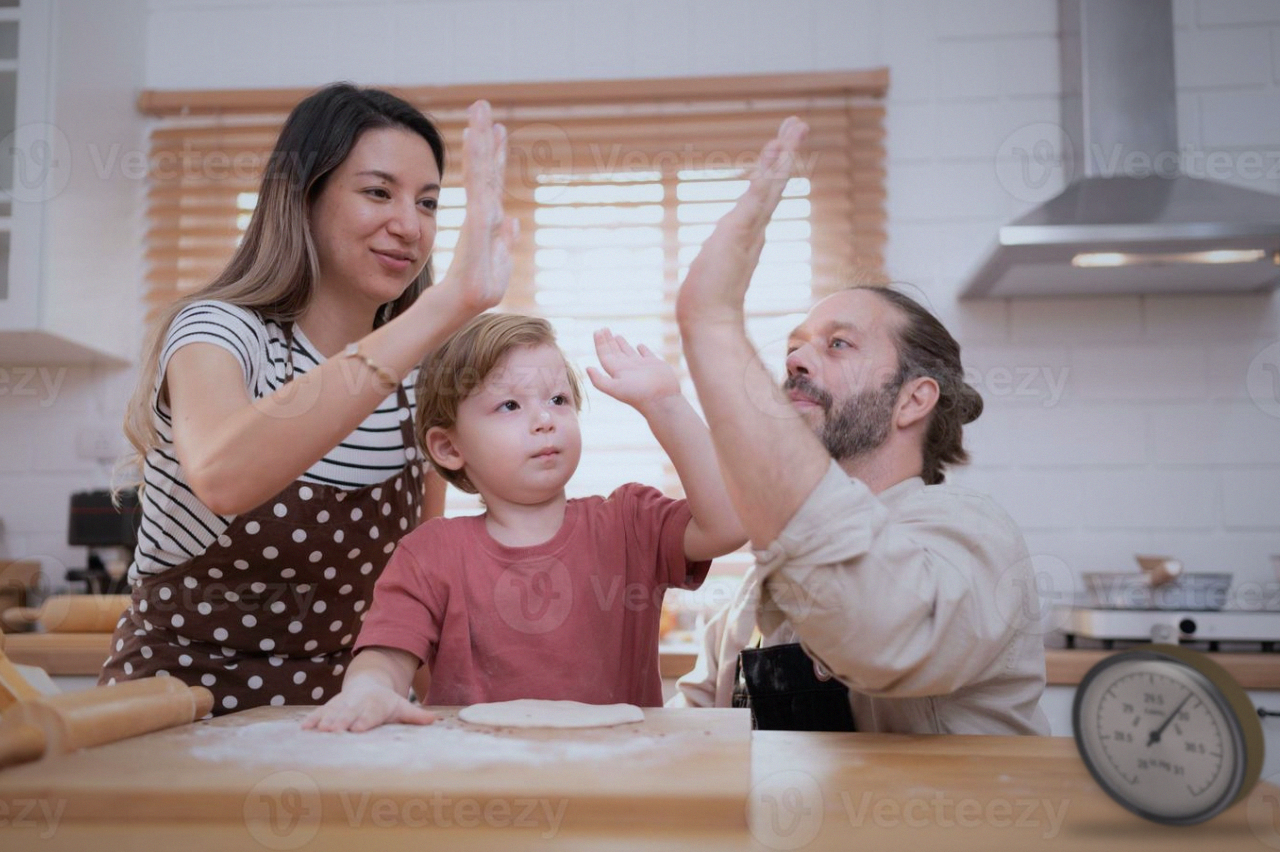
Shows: 29.9 inHg
